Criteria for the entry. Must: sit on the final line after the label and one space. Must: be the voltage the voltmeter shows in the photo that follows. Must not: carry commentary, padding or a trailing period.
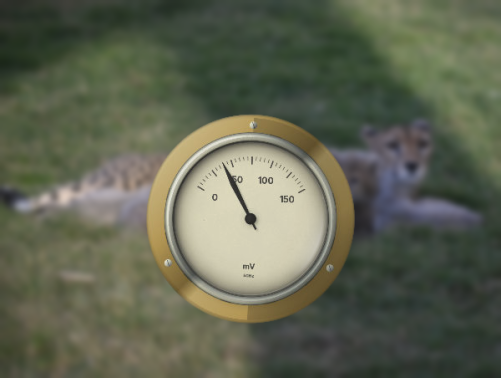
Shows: 40 mV
